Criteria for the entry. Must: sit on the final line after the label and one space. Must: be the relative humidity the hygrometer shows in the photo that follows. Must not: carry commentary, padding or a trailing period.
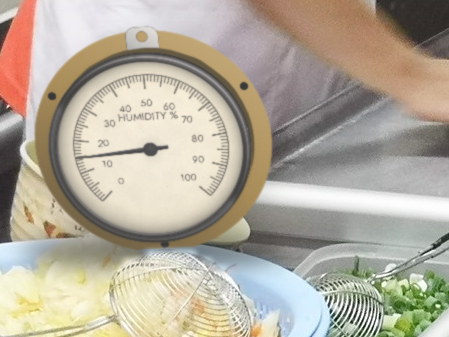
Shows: 15 %
